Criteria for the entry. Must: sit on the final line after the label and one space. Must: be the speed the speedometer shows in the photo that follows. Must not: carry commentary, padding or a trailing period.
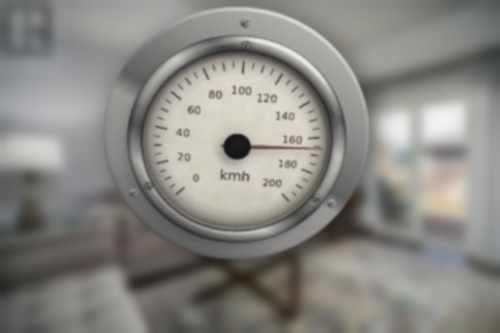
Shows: 165 km/h
